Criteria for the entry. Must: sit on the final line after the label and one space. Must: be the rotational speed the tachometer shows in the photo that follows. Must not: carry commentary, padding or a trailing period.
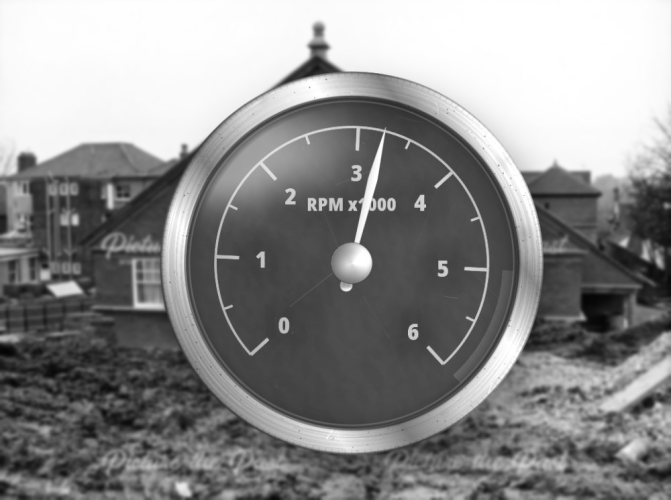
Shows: 3250 rpm
